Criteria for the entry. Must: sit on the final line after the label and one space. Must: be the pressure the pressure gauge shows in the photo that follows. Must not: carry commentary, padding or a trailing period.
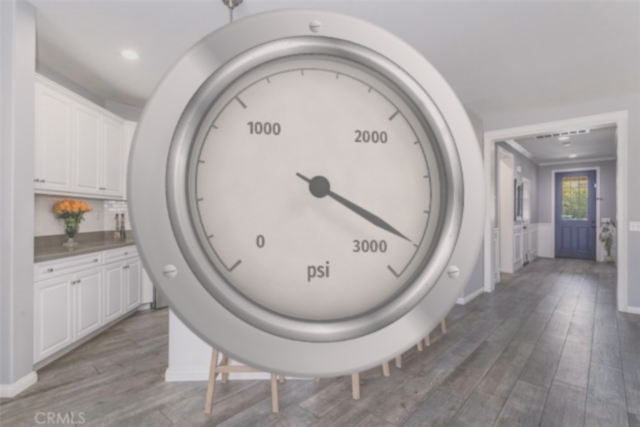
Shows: 2800 psi
